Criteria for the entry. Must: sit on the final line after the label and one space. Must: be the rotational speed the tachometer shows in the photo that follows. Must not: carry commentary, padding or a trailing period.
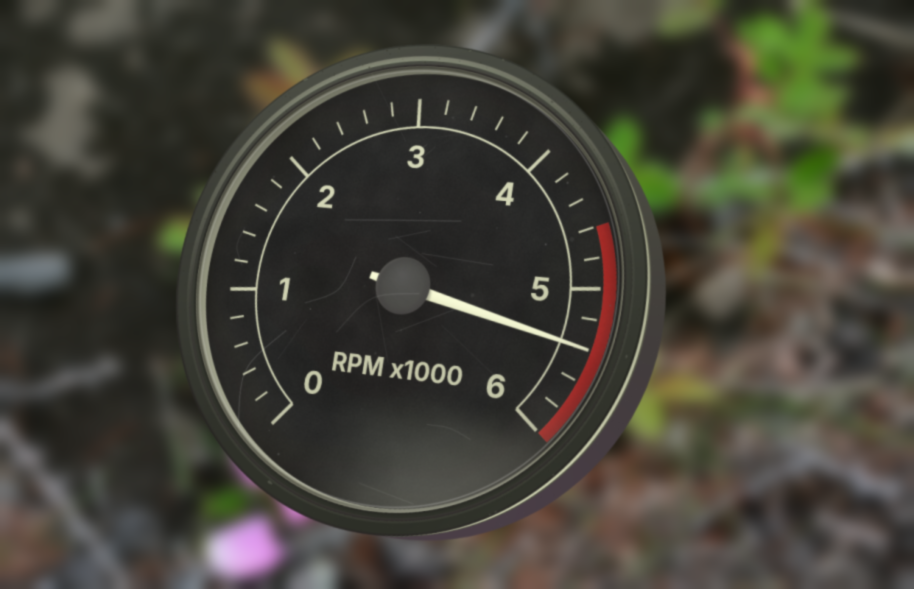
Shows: 5400 rpm
